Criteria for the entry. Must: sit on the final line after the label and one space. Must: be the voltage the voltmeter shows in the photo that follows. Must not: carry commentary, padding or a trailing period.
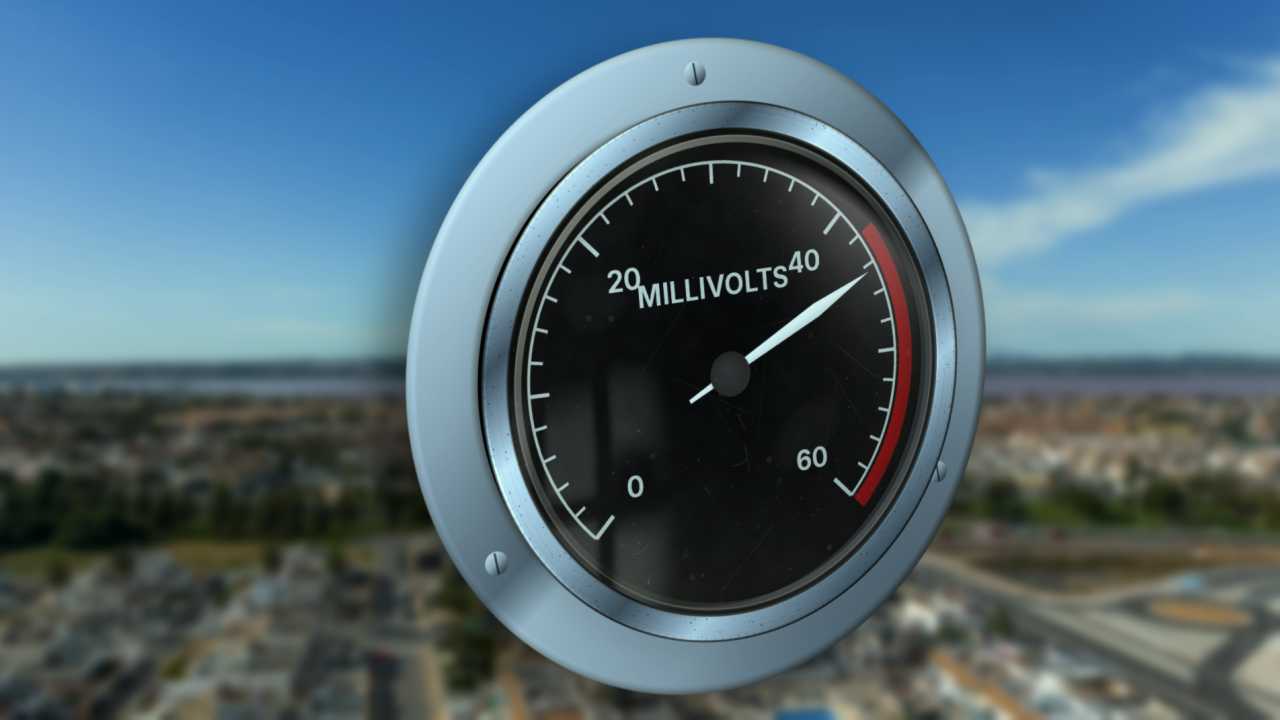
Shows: 44 mV
